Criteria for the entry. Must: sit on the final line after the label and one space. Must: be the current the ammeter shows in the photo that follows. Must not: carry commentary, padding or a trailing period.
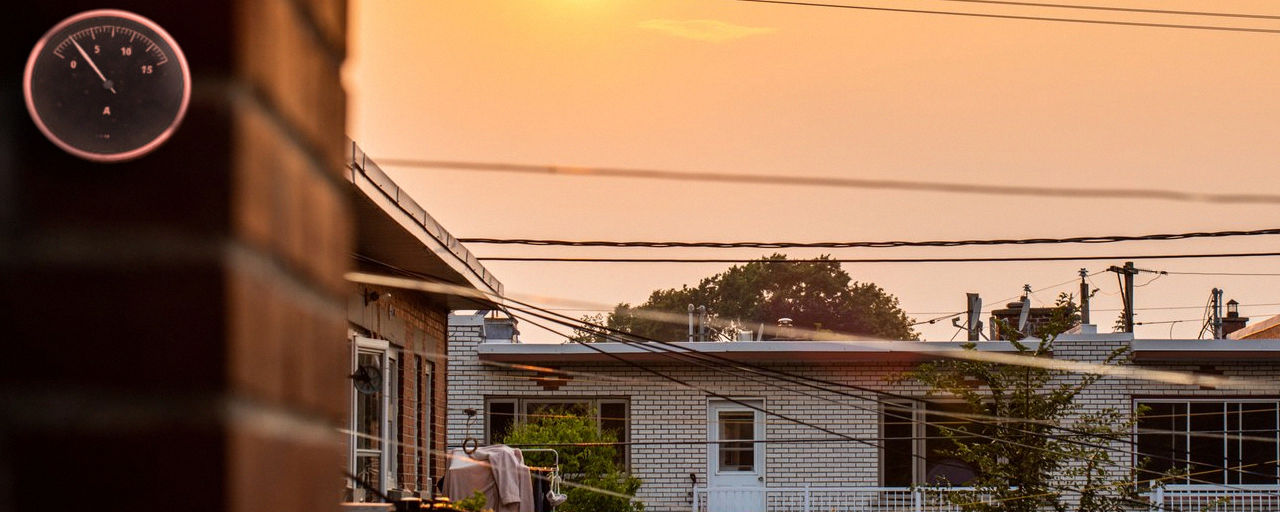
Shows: 2.5 A
